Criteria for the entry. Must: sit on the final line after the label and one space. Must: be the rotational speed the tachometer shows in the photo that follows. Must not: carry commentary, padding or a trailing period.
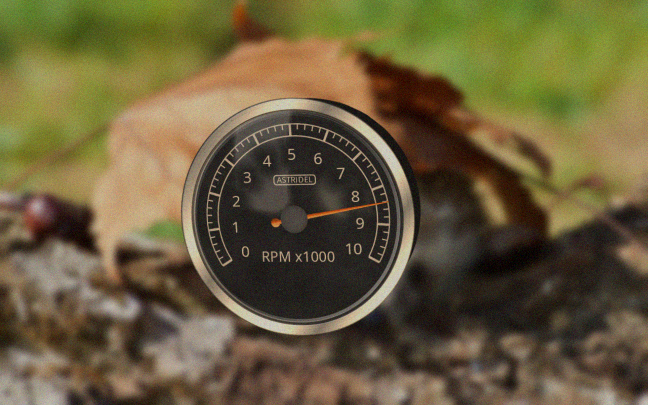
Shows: 8400 rpm
